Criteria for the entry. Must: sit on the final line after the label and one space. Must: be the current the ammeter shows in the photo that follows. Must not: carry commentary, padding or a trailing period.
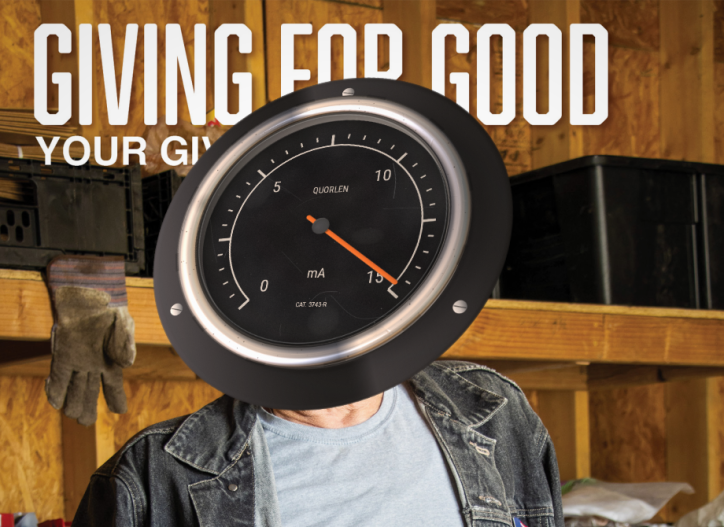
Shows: 14.75 mA
